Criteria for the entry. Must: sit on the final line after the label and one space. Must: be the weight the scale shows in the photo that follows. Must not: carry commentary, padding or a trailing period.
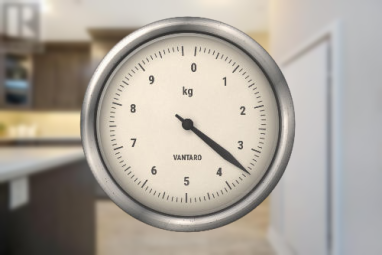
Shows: 3.5 kg
